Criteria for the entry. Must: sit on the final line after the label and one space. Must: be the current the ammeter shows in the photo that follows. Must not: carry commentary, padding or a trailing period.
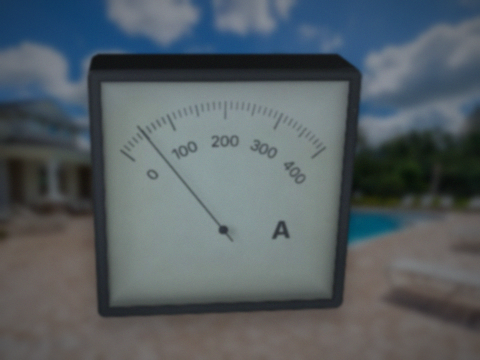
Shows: 50 A
